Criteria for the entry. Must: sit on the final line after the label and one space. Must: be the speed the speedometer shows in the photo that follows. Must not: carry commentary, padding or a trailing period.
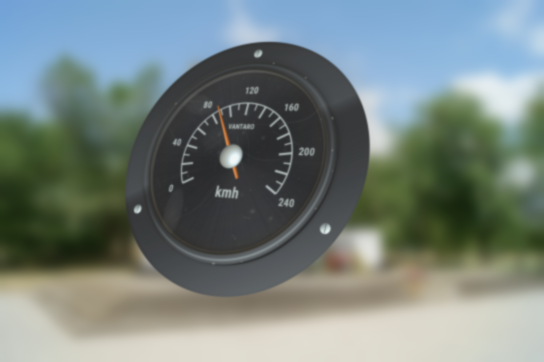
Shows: 90 km/h
